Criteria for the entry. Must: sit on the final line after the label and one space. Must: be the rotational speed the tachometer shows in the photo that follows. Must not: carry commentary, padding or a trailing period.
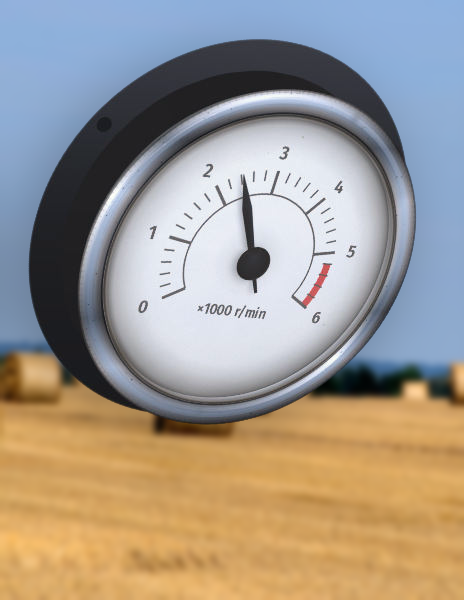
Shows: 2400 rpm
